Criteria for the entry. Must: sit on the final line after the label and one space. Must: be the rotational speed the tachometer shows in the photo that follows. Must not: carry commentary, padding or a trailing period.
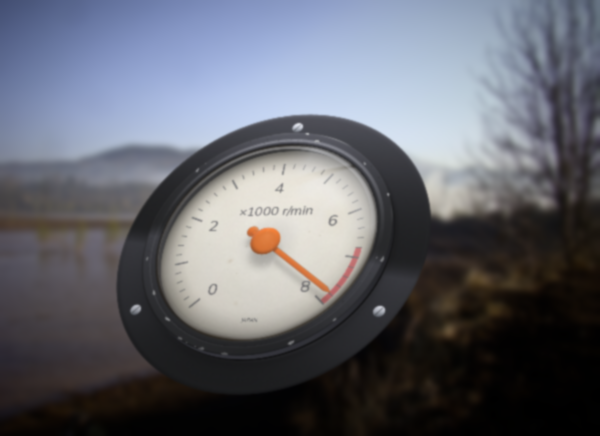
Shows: 7800 rpm
